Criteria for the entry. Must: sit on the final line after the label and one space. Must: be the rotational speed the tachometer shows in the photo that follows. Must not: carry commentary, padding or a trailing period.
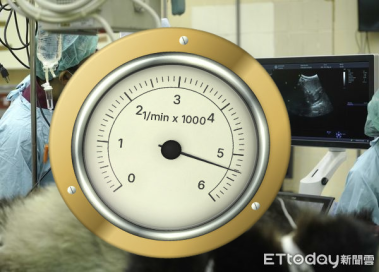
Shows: 5300 rpm
